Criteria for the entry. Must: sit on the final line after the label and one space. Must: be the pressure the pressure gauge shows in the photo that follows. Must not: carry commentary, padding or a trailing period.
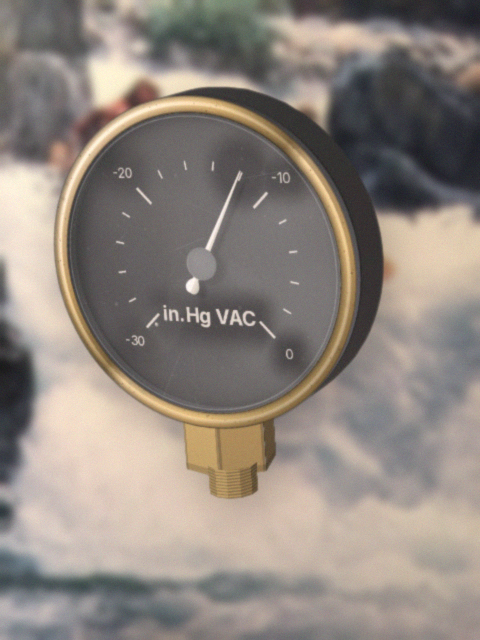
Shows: -12 inHg
